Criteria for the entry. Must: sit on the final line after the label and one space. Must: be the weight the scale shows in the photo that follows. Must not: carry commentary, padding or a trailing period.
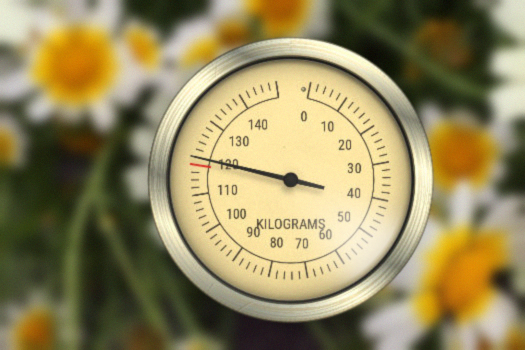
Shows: 120 kg
